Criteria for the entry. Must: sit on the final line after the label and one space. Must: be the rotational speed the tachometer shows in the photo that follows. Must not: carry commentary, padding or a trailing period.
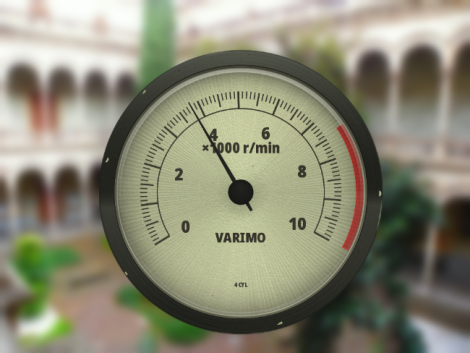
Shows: 3800 rpm
